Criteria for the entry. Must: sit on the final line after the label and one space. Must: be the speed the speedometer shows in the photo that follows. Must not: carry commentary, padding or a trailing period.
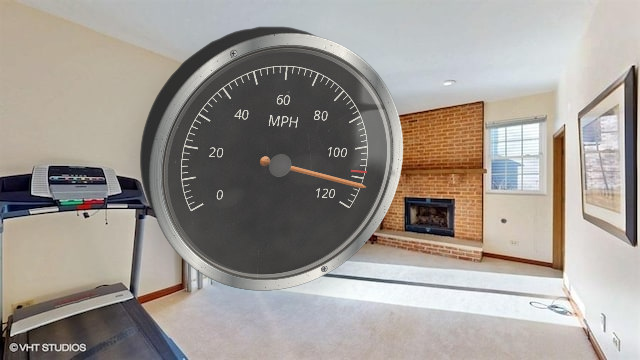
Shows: 112 mph
